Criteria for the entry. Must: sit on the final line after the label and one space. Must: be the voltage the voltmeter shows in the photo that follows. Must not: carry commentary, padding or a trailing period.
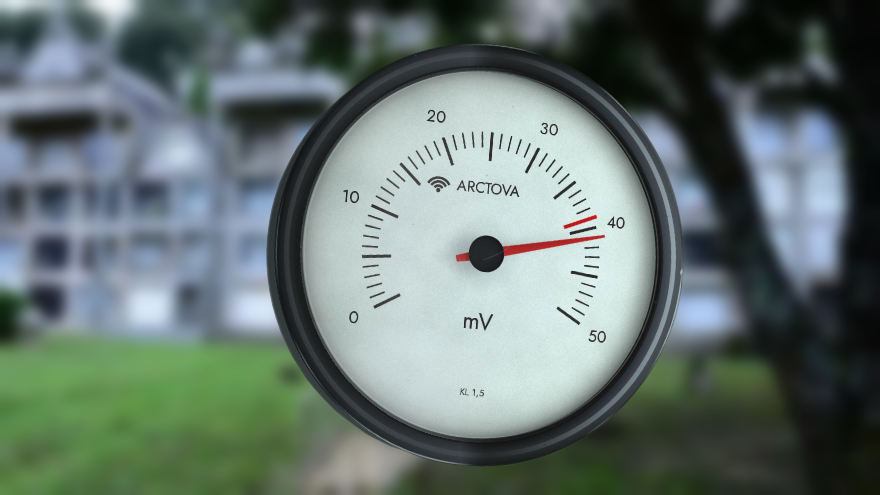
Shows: 41 mV
